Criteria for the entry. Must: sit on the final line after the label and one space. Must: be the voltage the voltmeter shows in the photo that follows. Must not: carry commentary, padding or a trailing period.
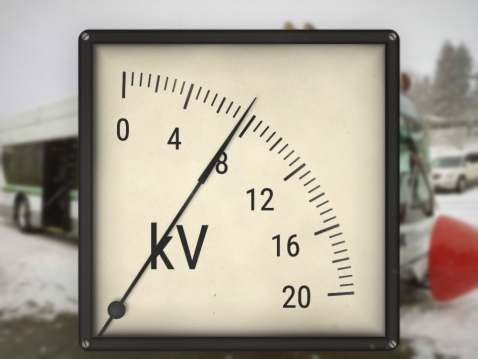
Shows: 7.5 kV
